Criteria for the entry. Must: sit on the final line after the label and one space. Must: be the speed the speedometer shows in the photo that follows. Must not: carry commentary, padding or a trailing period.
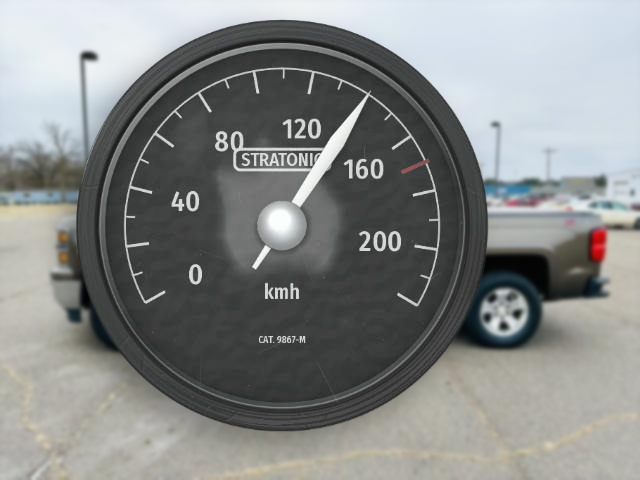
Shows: 140 km/h
